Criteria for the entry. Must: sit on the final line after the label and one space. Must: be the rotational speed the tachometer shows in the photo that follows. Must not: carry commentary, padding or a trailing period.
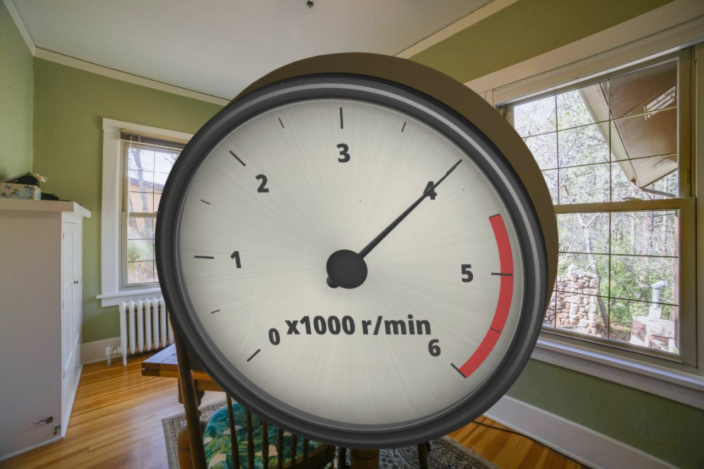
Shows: 4000 rpm
